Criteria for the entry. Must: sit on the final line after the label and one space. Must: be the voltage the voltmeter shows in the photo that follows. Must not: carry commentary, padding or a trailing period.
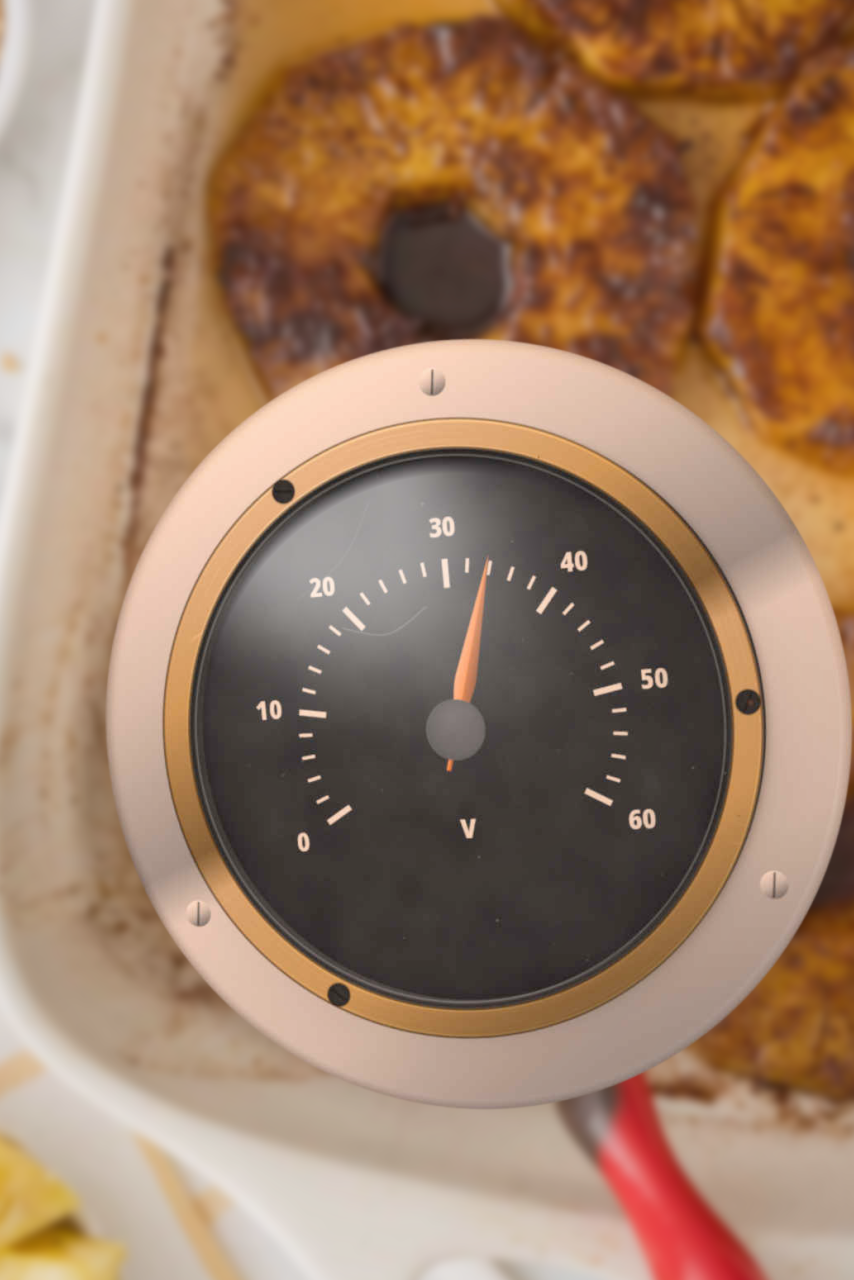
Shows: 34 V
